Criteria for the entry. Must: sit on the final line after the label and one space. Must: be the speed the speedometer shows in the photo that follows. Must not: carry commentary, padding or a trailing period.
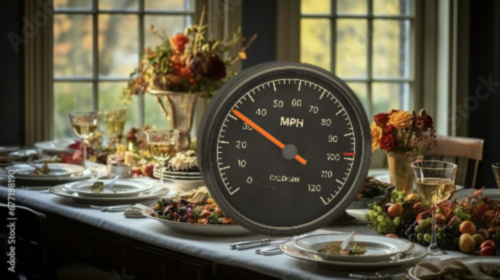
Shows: 32 mph
